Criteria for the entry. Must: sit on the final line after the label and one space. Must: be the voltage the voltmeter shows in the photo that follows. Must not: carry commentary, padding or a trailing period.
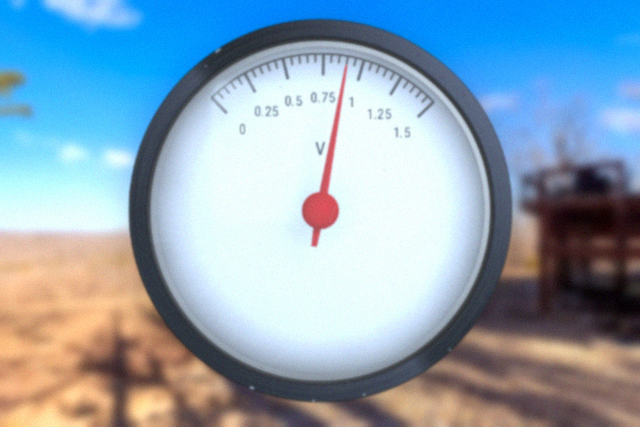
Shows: 0.9 V
